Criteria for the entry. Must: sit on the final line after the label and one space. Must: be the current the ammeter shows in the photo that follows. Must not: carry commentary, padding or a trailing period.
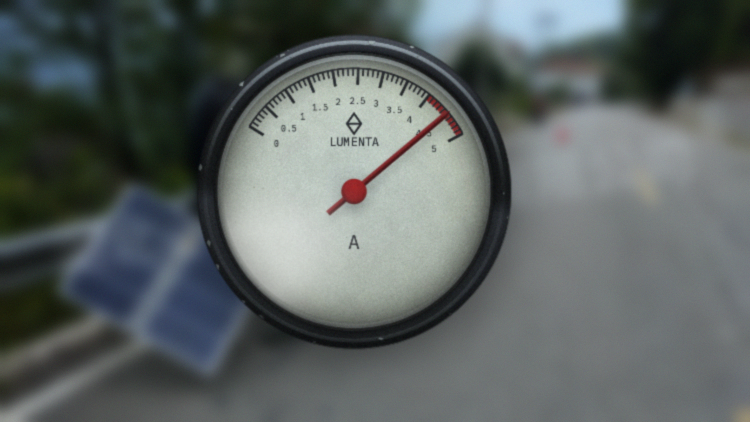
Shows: 4.5 A
